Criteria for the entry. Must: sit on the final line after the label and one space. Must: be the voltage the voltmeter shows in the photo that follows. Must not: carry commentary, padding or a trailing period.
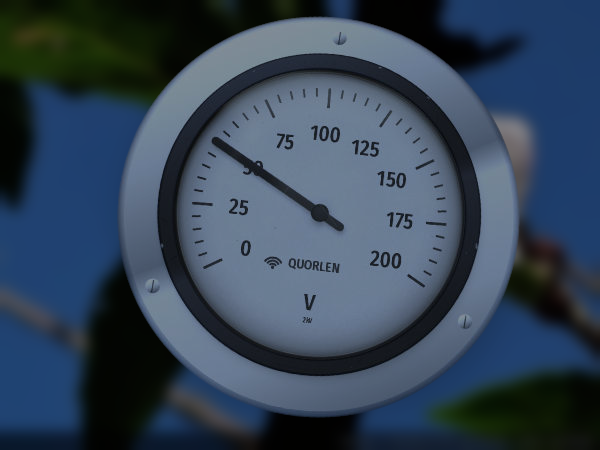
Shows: 50 V
